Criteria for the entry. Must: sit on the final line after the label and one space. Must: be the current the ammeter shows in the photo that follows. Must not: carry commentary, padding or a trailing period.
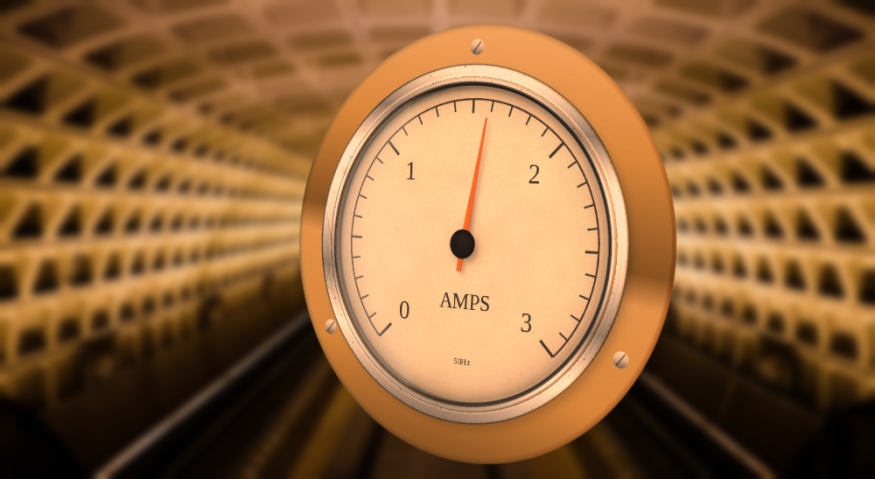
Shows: 1.6 A
